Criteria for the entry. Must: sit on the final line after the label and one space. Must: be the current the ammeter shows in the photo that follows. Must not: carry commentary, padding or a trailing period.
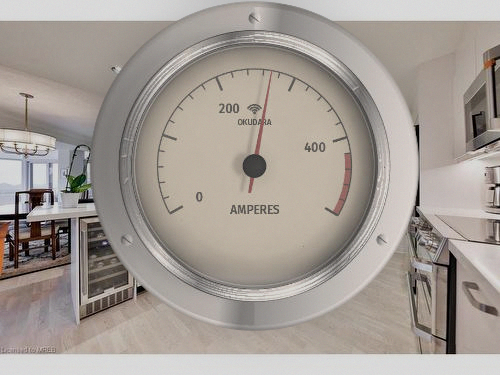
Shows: 270 A
